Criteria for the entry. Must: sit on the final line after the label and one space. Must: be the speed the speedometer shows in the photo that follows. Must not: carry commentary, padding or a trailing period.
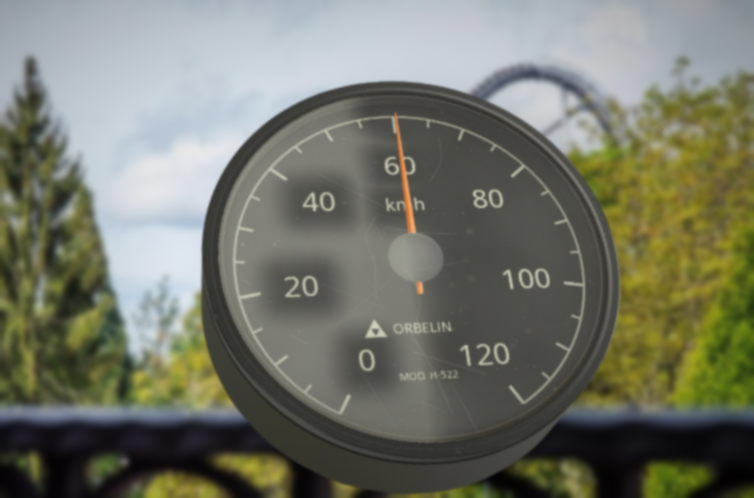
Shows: 60 km/h
